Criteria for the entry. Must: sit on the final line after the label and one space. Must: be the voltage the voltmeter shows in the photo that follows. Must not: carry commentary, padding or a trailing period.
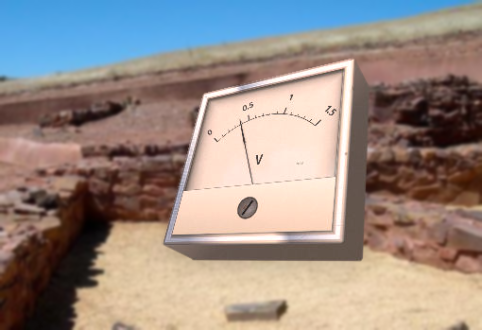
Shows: 0.4 V
